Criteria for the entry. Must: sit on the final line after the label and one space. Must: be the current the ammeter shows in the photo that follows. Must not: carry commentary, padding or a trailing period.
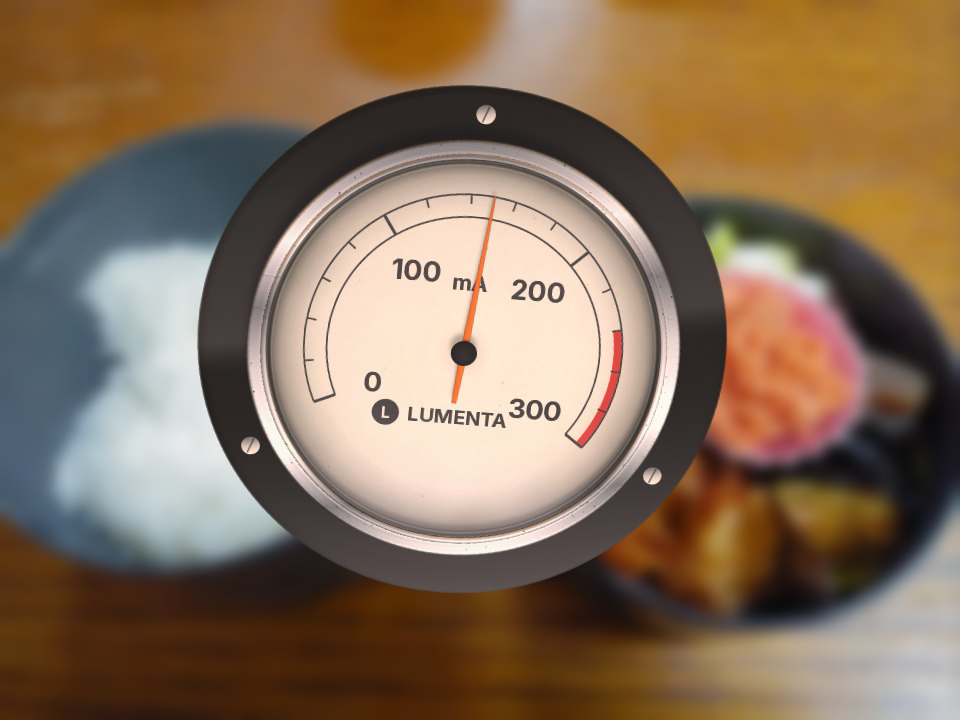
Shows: 150 mA
